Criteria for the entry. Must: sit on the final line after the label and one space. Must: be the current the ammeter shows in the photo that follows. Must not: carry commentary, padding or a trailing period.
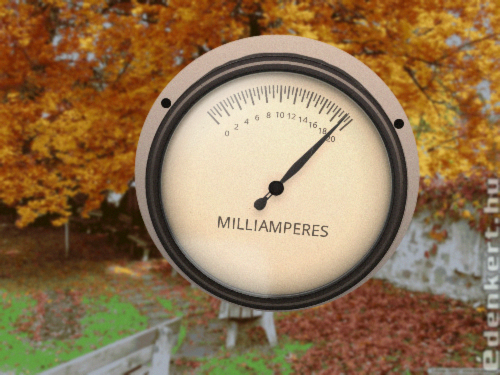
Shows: 19 mA
